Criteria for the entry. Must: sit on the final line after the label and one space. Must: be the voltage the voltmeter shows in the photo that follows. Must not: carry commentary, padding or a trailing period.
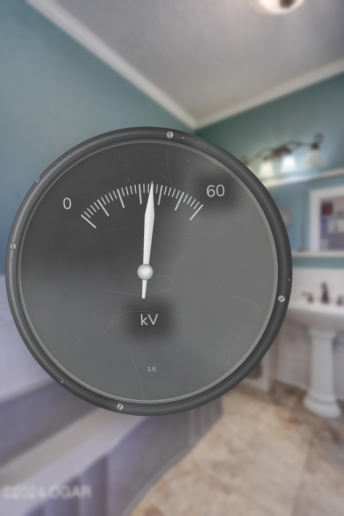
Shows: 36 kV
